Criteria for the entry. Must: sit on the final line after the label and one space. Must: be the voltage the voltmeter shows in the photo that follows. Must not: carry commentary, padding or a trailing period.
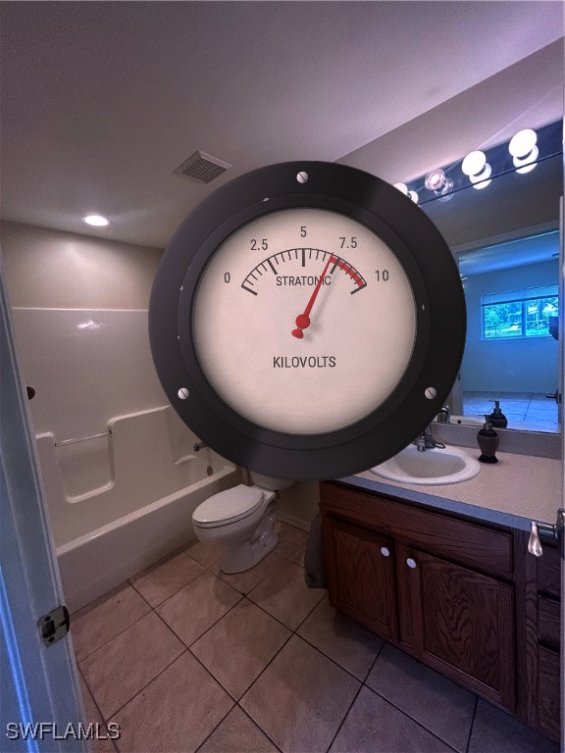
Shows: 7 kV
